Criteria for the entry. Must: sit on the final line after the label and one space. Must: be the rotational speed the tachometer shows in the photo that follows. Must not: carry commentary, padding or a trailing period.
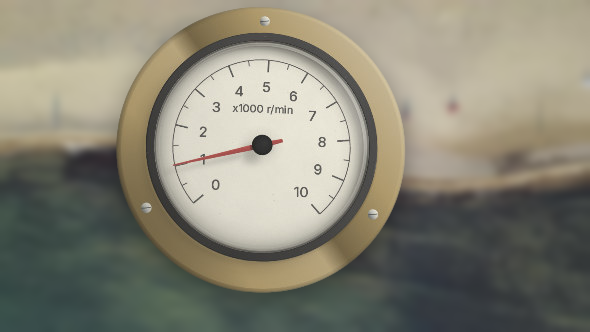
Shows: 1000 rpm
